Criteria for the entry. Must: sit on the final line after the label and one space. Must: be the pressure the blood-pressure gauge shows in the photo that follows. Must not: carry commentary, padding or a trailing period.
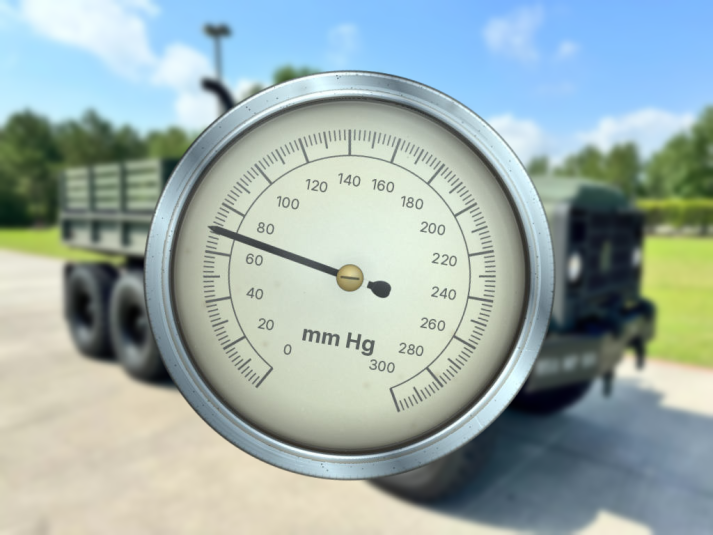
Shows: 70 mmHg
